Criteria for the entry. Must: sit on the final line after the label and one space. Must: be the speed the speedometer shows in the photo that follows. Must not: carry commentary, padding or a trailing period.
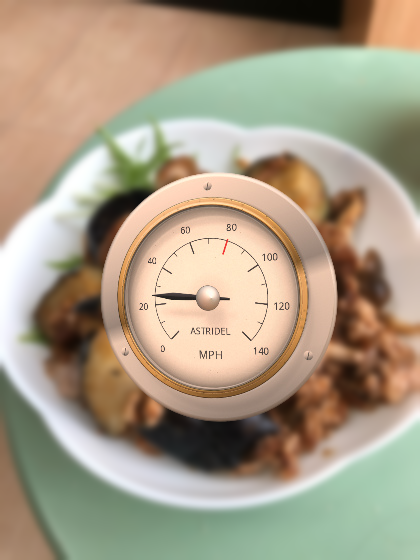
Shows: 25 mph
